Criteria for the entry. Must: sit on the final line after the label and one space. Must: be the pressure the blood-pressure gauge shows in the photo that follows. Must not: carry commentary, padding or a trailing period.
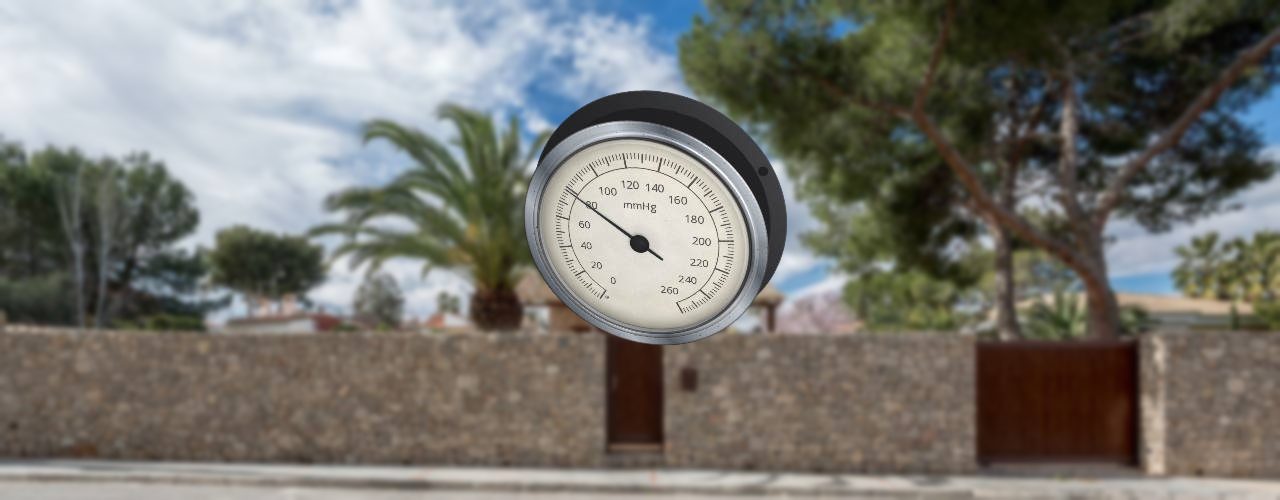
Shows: 80 mmHg
